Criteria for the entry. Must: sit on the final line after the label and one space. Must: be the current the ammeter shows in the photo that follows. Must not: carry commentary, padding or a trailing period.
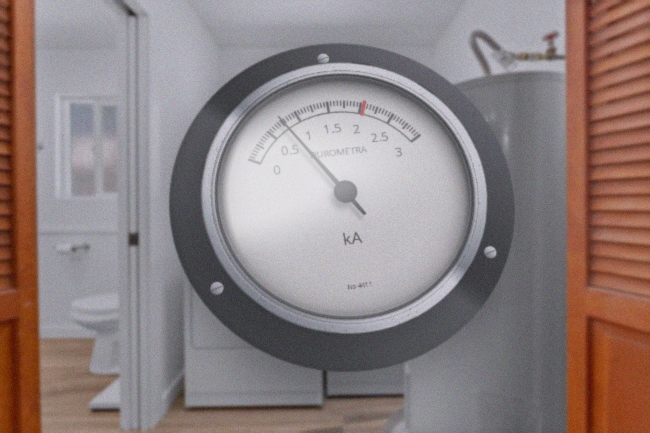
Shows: 0.75 kA
